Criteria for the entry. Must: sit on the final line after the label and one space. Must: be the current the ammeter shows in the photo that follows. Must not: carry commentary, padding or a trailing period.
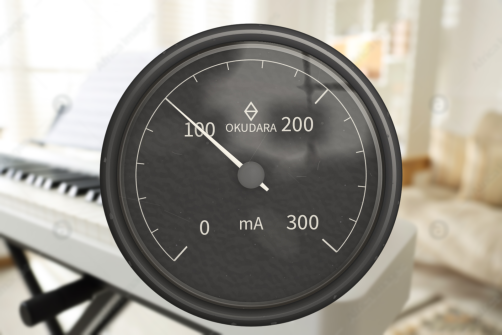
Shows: 100 mA
